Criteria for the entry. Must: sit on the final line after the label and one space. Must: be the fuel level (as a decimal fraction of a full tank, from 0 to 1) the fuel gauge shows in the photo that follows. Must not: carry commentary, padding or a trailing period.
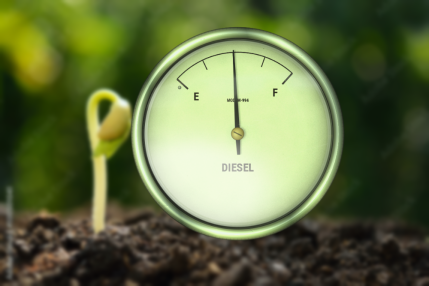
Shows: 0.5
